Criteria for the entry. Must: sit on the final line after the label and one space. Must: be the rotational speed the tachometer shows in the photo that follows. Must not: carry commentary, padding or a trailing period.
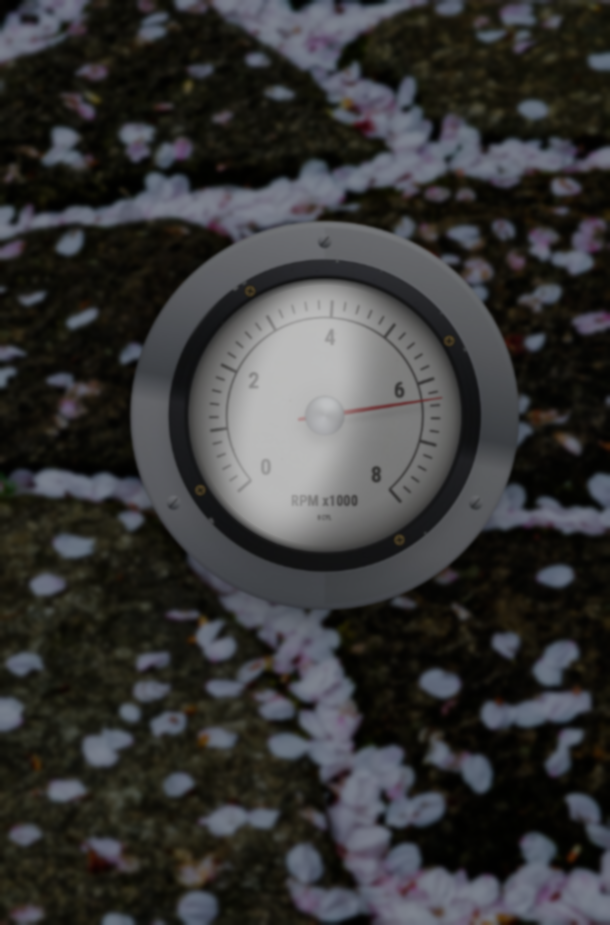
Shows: 6300 rpm
